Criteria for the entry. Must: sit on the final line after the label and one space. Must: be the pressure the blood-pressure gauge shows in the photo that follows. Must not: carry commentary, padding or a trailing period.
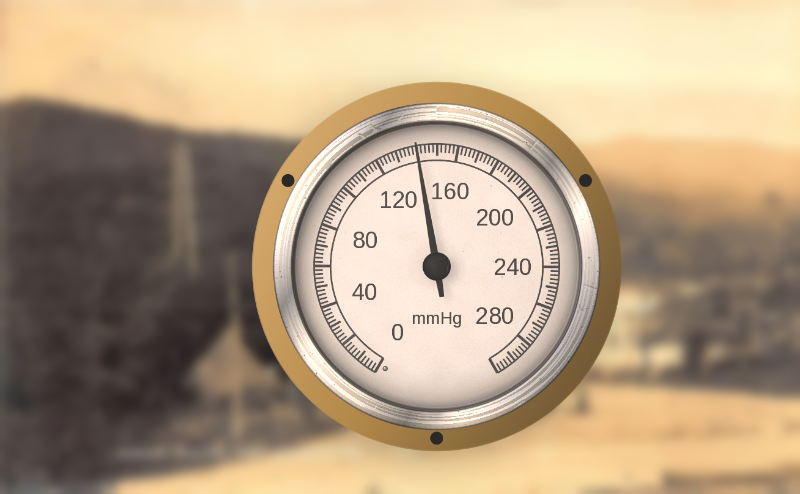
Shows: 140 mmHg
